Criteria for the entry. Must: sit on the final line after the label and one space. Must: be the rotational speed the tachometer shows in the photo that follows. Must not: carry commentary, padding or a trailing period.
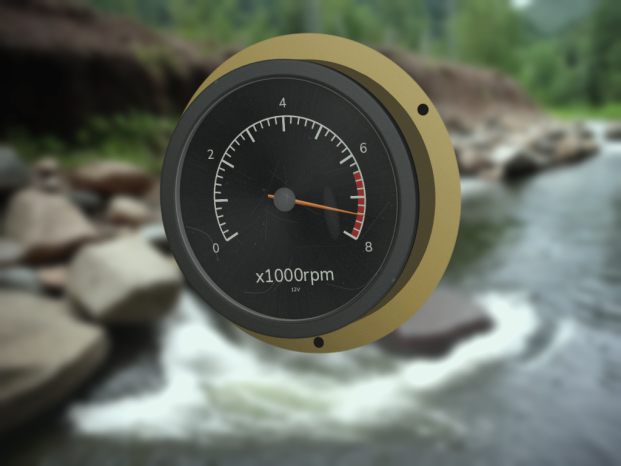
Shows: 7400 rpm
